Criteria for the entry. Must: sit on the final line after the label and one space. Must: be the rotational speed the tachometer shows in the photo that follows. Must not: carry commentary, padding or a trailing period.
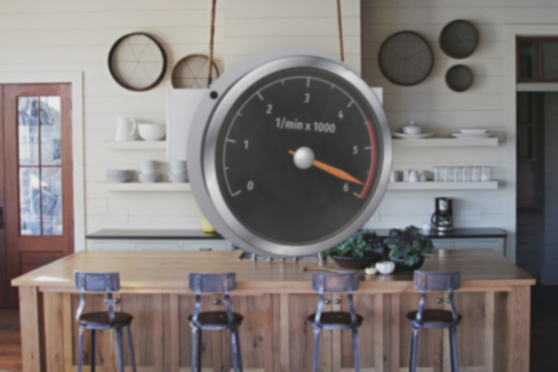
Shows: 5750 rpm
